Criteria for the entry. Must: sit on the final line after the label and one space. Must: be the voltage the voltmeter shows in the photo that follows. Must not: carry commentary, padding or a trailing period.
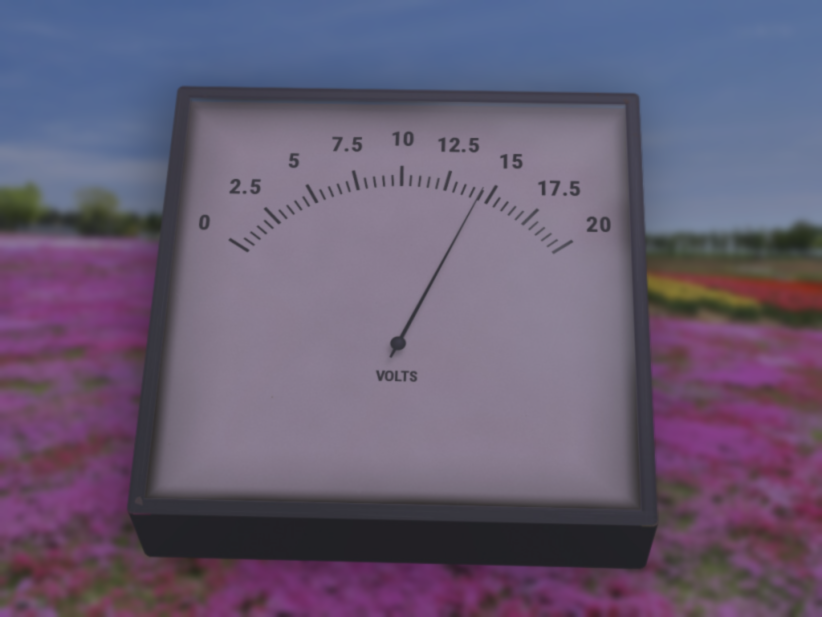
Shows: 14.5 V
